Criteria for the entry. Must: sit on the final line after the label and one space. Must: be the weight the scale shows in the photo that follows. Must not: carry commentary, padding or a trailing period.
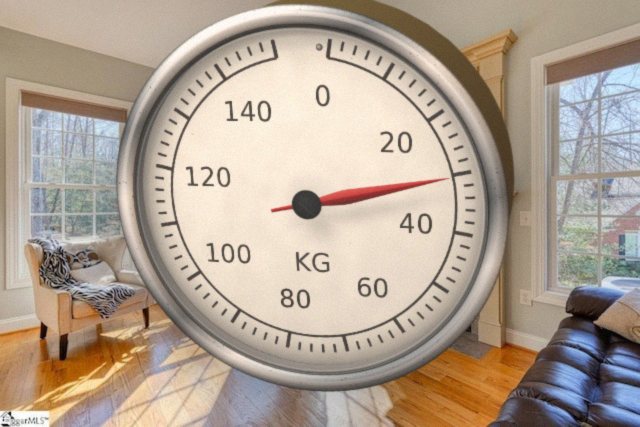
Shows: 30 kg
